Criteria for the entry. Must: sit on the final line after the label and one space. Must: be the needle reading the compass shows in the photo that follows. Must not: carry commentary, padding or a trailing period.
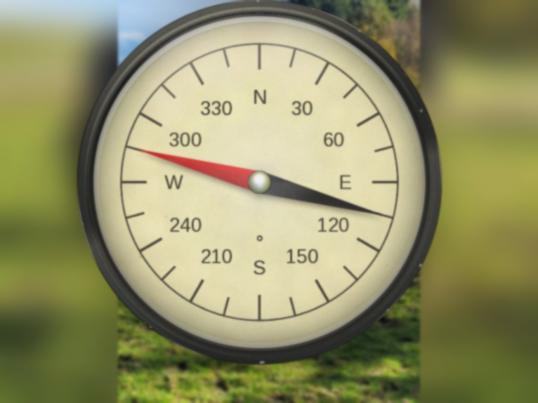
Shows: 285 °
